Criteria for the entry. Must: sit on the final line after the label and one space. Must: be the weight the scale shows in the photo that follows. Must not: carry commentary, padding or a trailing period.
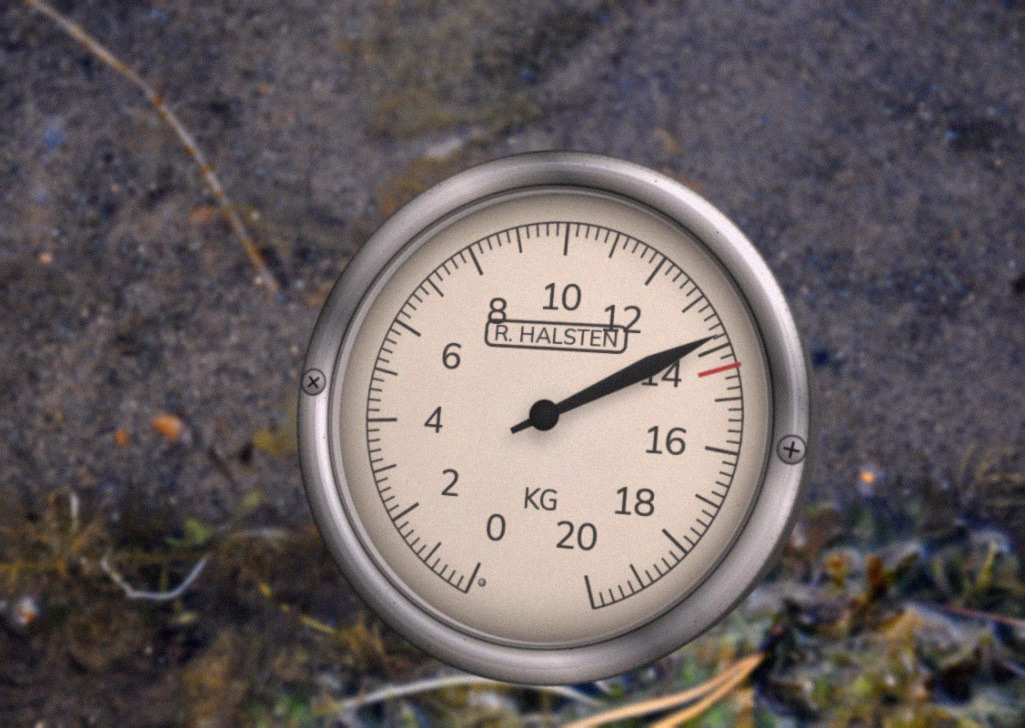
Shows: 13.8 kg
